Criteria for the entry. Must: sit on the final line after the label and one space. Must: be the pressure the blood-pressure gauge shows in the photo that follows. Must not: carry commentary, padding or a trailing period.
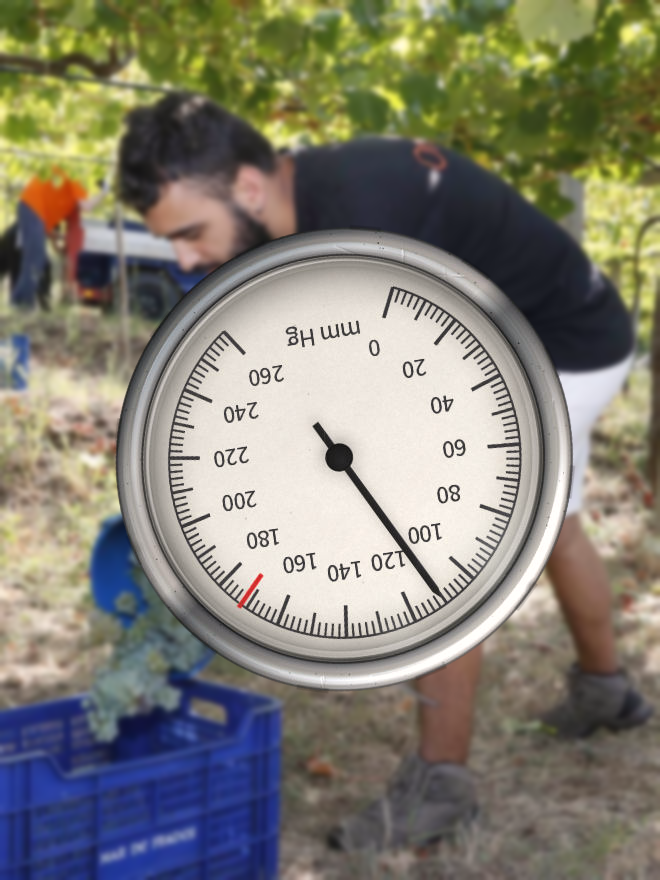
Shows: 110 mmHg
